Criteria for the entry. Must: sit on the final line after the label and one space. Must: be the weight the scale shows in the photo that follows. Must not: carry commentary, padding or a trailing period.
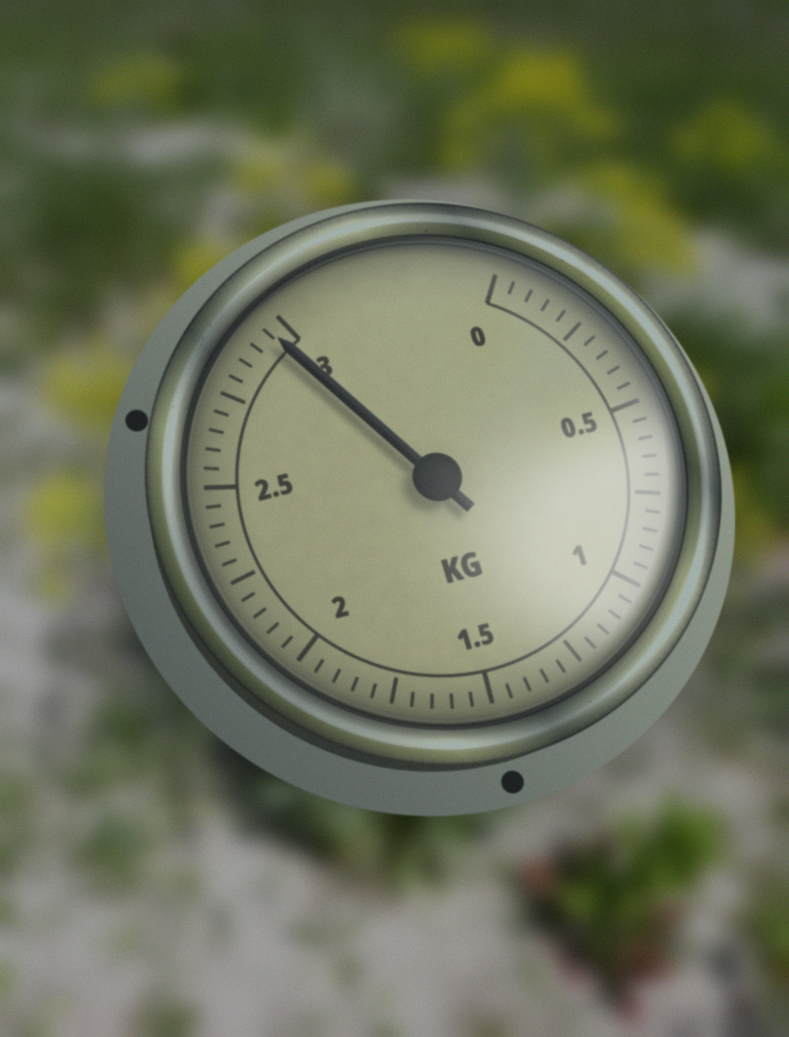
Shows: 2.95 kg
